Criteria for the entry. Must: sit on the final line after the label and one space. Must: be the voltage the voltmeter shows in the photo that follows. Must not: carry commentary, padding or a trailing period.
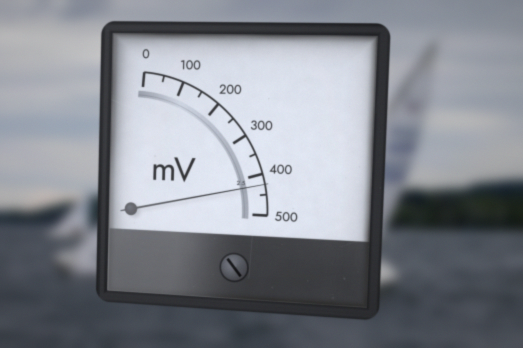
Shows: 425 mV
